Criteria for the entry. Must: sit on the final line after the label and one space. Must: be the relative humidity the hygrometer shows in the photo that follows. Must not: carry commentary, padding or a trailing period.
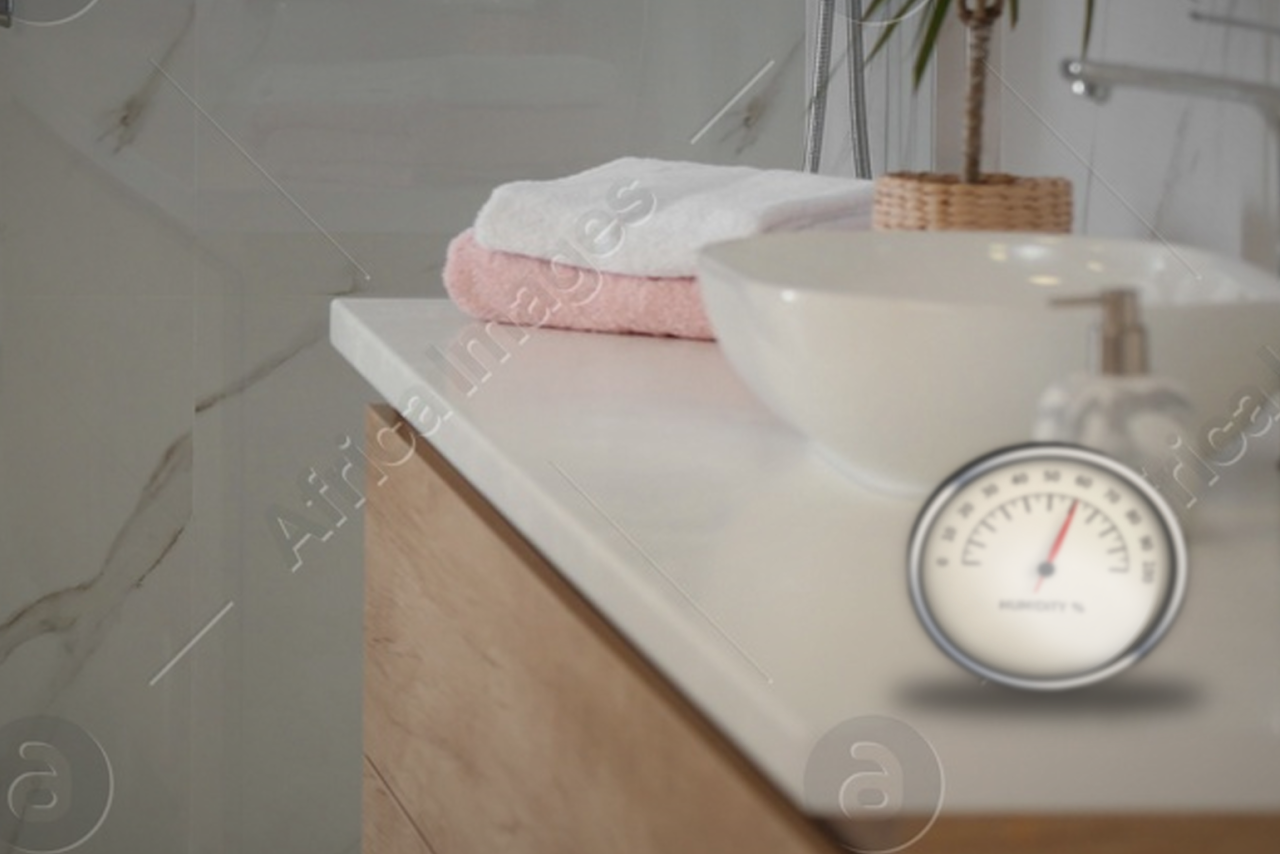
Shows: 60 %
